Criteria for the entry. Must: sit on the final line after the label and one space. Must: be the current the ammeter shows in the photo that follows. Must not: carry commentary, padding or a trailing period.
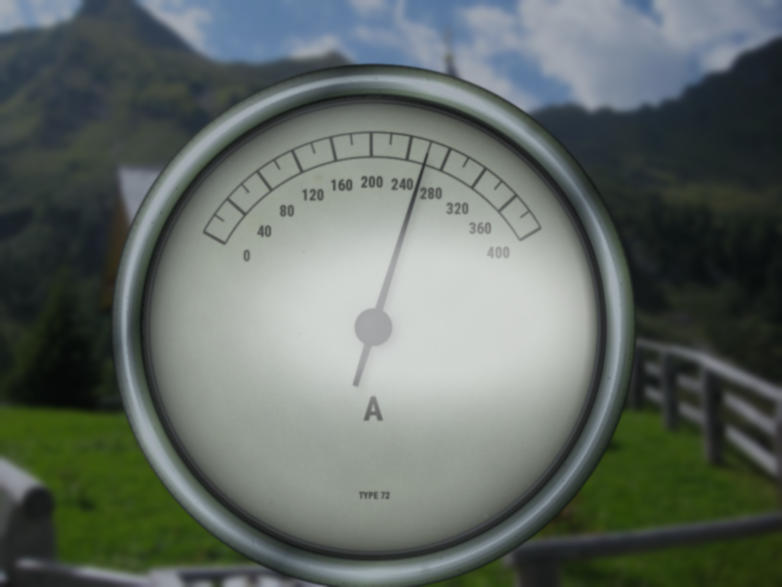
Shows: 260 A
